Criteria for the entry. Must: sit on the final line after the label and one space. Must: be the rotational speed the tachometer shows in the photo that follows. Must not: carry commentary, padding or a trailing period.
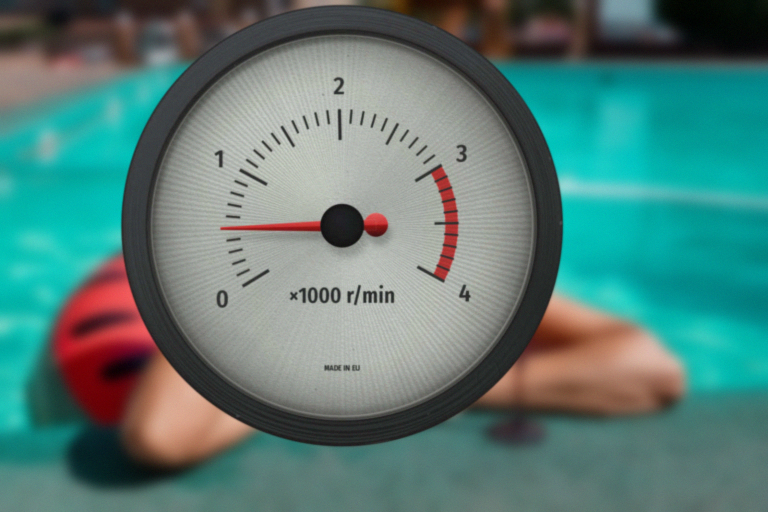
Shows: 500 rpm
